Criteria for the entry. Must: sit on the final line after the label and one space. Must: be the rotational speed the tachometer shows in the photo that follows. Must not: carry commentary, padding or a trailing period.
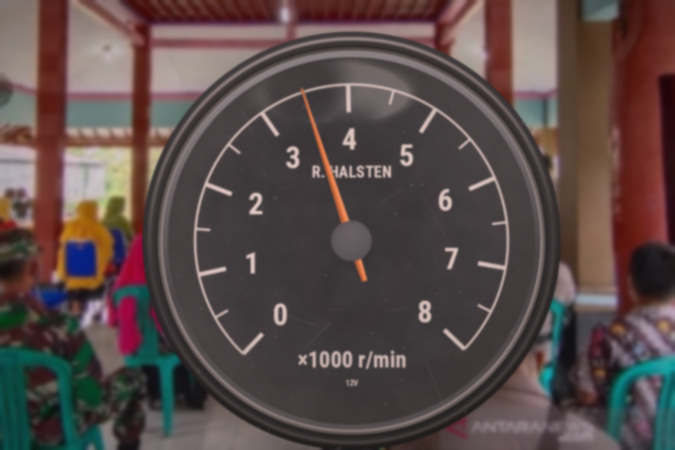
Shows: 3500 rpm
